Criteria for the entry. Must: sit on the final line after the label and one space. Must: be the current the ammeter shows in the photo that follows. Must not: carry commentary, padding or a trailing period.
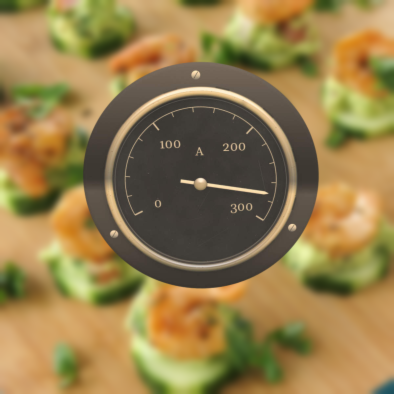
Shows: 270 A
